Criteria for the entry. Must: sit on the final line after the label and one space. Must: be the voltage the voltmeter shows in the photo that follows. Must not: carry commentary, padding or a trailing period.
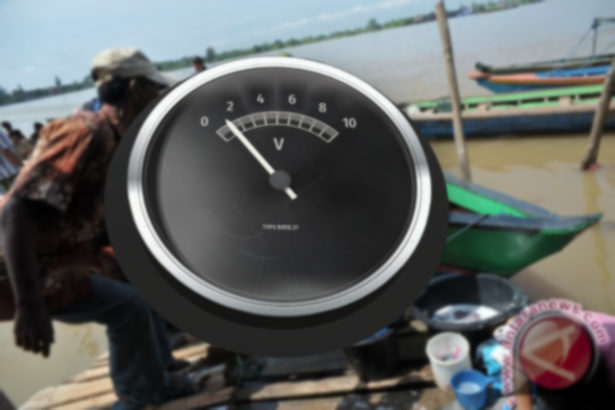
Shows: 1 V
